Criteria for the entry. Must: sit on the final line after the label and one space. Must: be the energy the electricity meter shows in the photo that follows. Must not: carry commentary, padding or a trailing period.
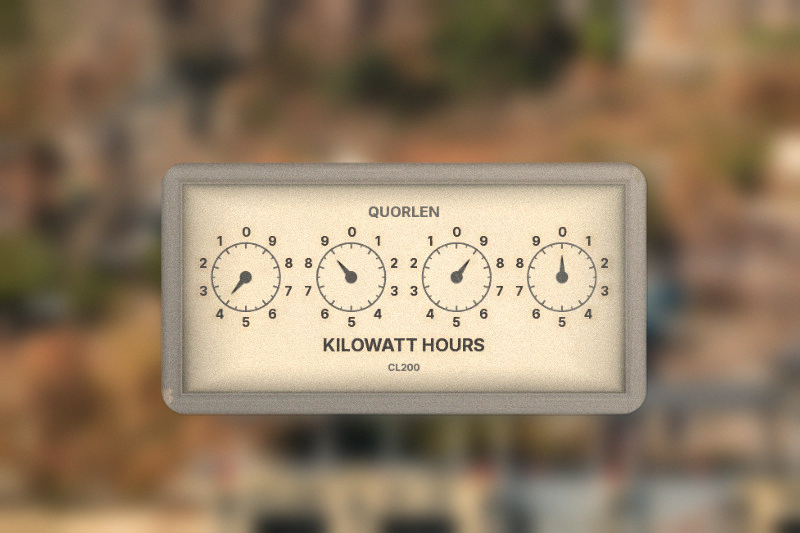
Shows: 3890 kWh
